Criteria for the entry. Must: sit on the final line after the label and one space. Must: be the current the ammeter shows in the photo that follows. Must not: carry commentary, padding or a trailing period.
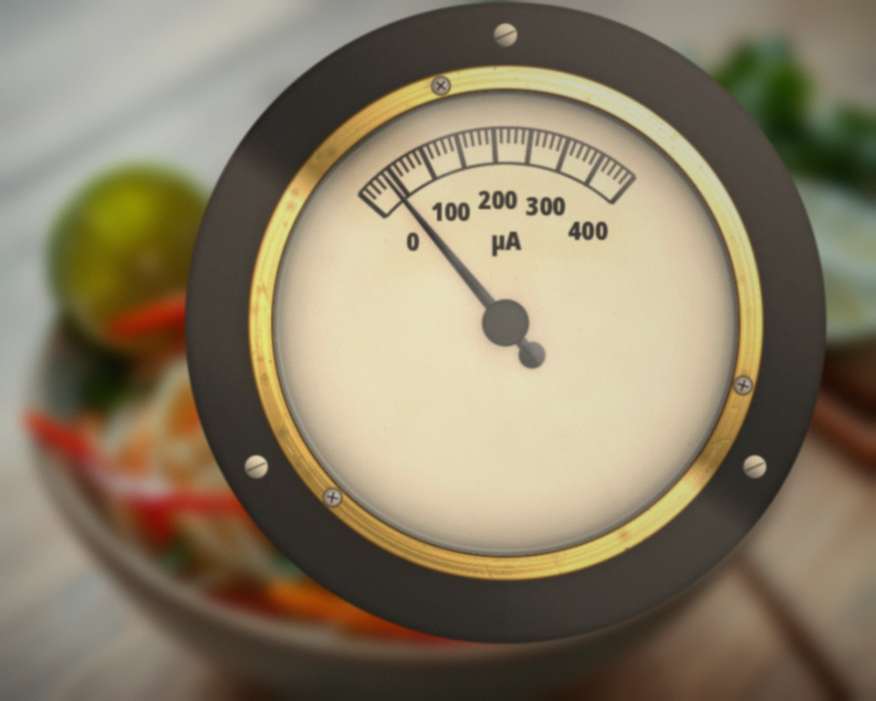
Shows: 40 µA
